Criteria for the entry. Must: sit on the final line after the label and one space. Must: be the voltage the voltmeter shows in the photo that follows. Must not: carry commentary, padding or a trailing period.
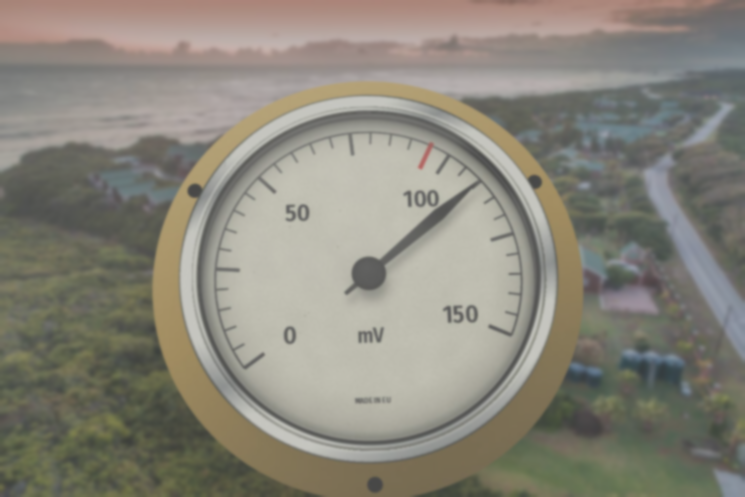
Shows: 110 mV
